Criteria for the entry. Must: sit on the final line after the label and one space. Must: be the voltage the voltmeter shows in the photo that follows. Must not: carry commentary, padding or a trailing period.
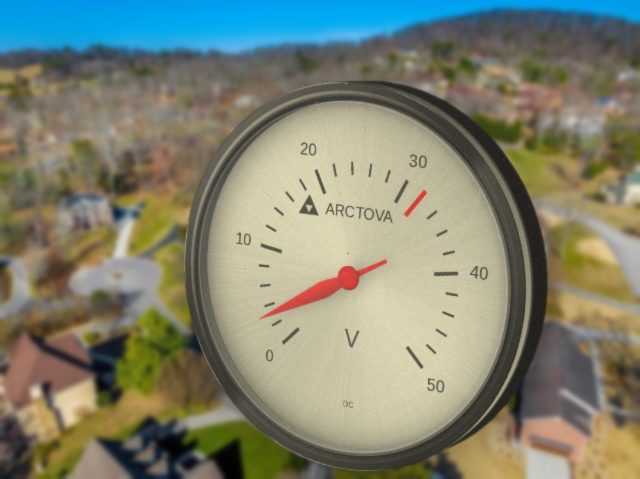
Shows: 3 V
